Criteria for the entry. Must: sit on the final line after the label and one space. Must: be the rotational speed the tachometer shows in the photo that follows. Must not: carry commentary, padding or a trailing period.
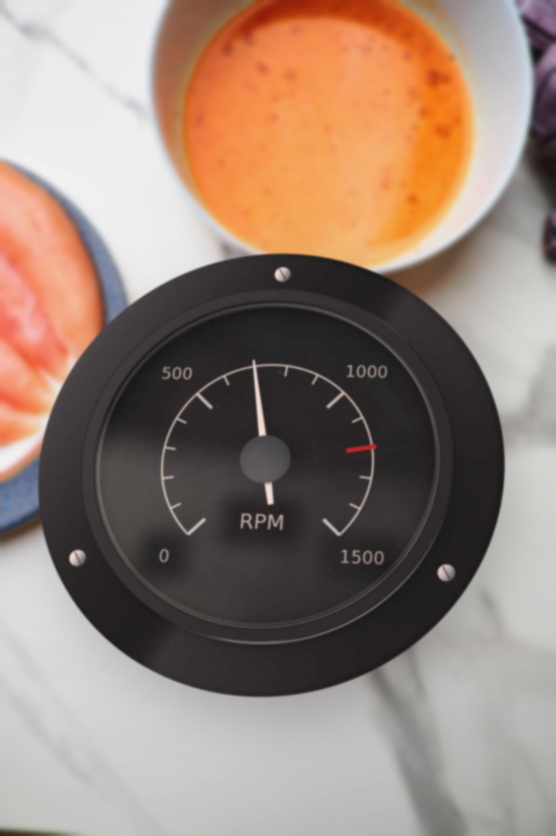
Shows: 700 rpm
